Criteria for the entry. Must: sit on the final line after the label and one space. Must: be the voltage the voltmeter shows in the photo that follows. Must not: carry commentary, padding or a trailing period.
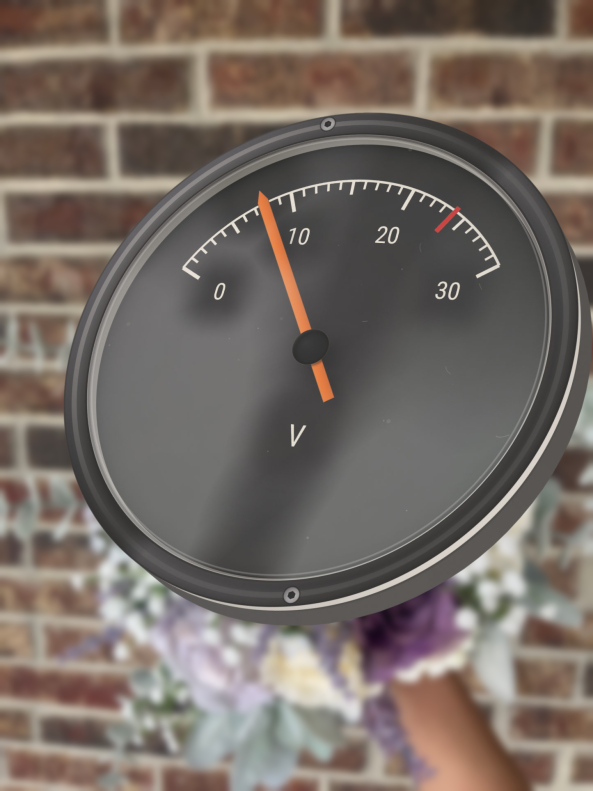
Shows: 8 V
